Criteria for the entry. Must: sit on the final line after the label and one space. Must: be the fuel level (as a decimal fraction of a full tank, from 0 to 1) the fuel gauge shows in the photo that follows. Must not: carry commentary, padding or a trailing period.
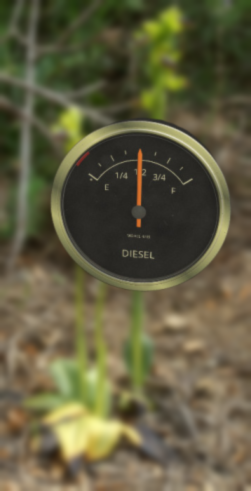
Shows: 0.5
